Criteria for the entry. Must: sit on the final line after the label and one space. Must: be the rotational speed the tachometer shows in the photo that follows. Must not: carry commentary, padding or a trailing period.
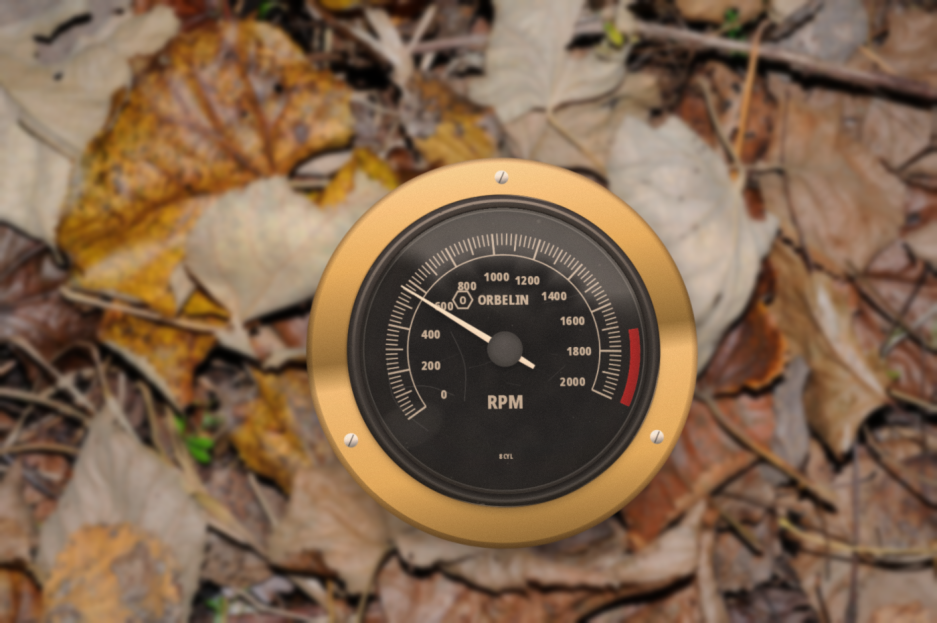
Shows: 560 rpm
